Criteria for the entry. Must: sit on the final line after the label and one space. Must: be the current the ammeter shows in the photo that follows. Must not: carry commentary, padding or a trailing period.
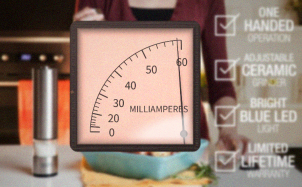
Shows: 59 mA
